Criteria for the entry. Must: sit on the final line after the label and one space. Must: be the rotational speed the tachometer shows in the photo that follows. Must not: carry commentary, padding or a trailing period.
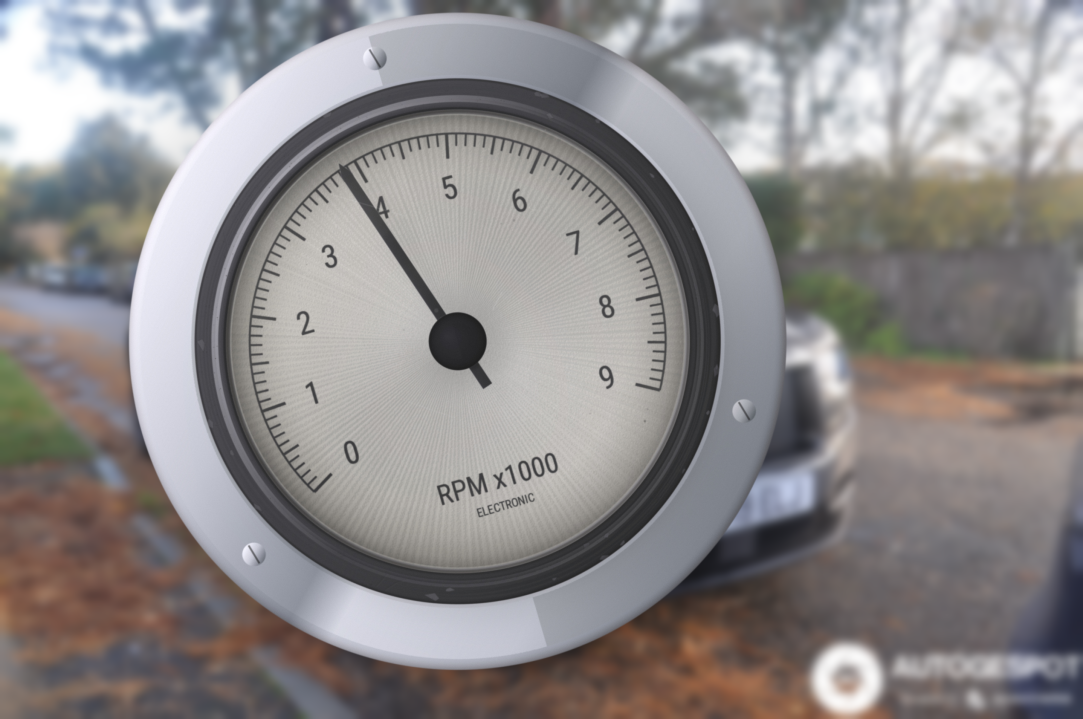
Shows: 3850 rpm
